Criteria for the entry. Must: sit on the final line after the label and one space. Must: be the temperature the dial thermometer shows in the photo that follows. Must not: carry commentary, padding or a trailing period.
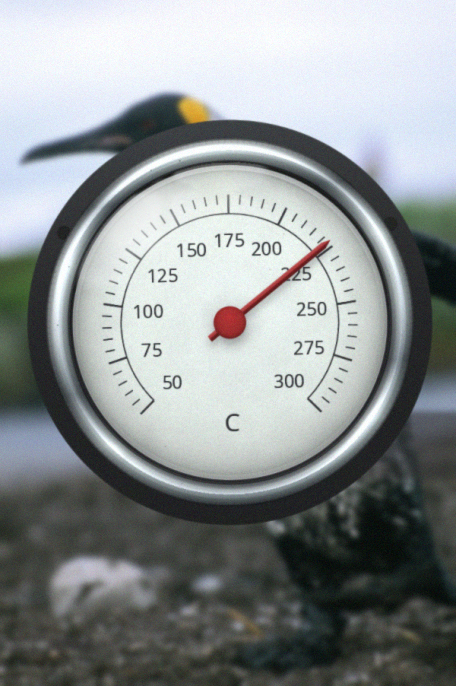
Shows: 222.5 °C
